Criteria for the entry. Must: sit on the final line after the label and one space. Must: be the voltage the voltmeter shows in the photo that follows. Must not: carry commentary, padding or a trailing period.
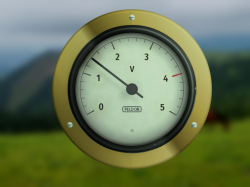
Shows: 1.4 V
